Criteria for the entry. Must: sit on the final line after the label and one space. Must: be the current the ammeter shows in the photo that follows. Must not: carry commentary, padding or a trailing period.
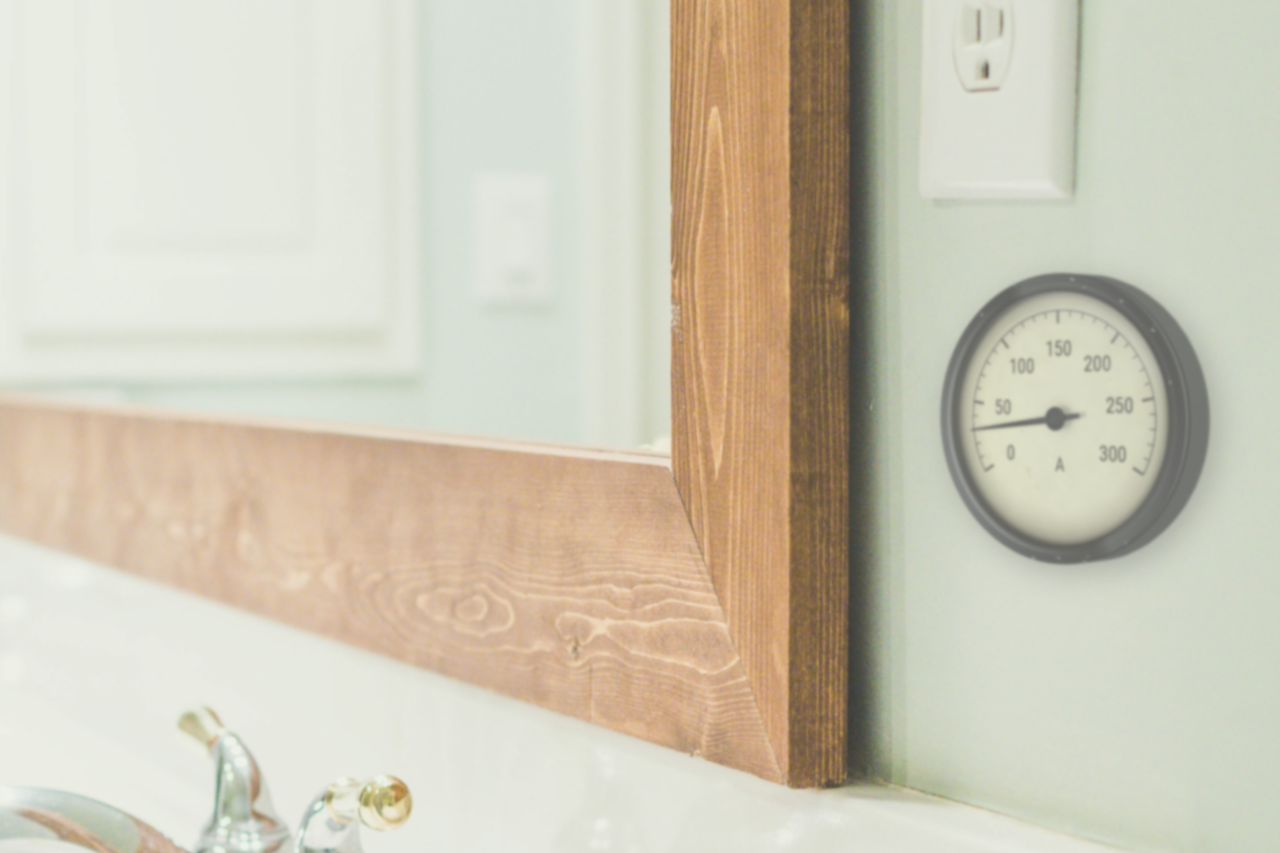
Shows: 30 A
